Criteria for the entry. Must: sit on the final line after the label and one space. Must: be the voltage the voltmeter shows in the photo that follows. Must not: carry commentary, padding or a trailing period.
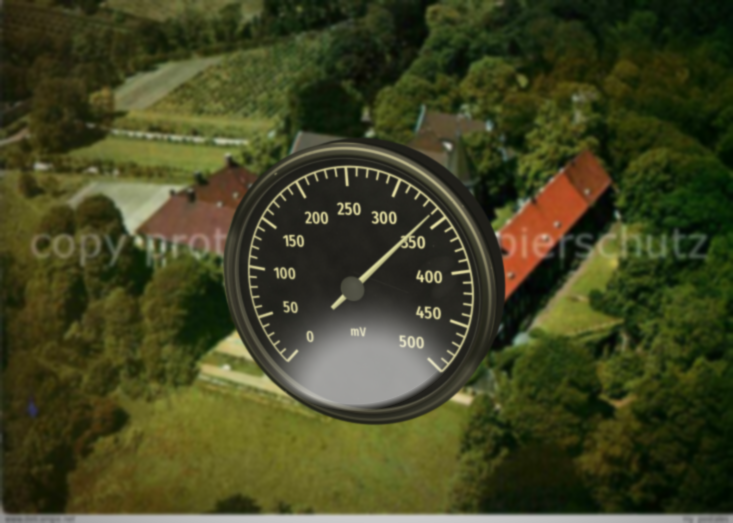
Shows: 340 mV
